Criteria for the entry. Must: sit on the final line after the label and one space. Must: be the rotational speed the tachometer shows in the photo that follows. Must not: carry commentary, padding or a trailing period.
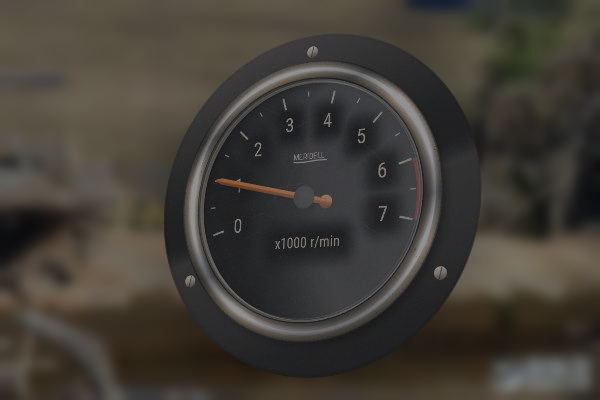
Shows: 1000 rpm
